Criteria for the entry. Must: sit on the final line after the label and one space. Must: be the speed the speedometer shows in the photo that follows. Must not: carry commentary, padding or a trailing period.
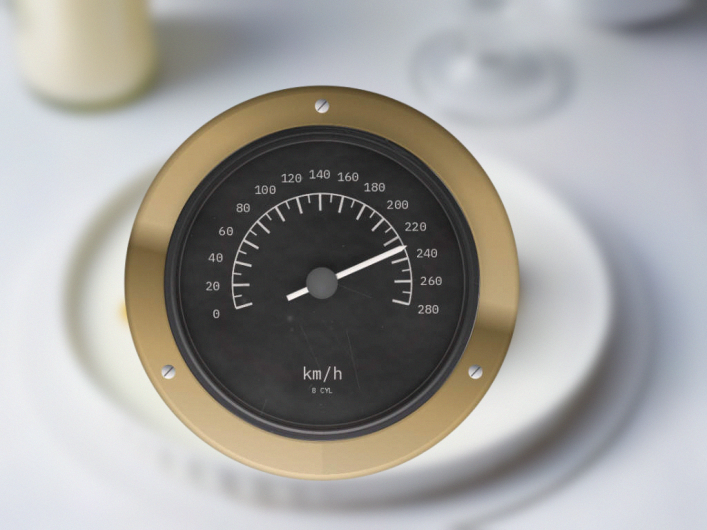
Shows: 230 km/h
